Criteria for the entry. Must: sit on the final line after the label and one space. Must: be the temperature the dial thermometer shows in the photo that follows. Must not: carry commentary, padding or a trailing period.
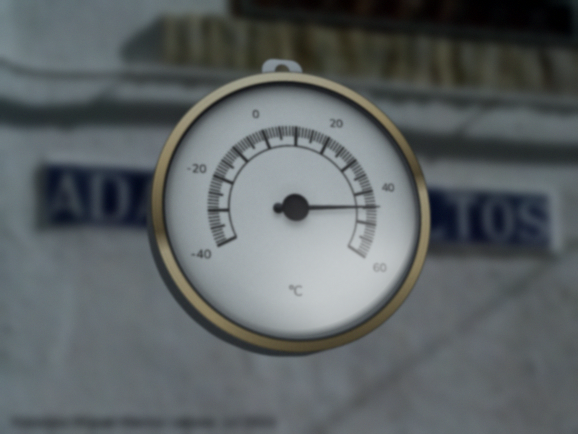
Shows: 45 °C
